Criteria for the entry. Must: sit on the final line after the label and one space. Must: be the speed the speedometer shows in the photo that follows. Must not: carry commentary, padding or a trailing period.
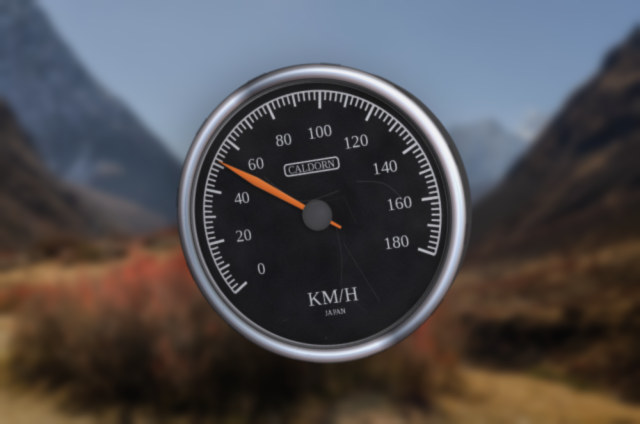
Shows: 52 km/h
